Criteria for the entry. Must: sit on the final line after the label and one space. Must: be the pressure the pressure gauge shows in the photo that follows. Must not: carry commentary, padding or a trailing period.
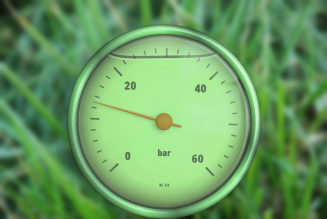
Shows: 13 bar
